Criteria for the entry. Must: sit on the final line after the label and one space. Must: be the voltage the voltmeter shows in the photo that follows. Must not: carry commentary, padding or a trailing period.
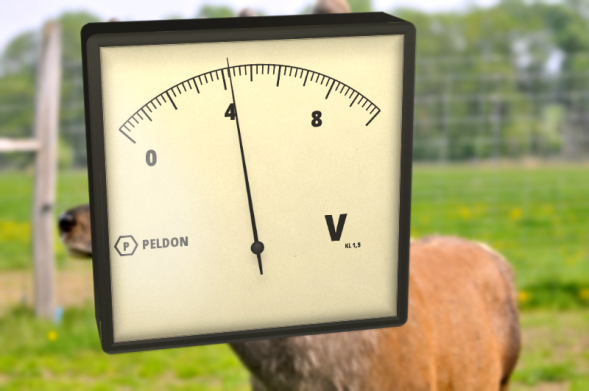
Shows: 4.2 V
